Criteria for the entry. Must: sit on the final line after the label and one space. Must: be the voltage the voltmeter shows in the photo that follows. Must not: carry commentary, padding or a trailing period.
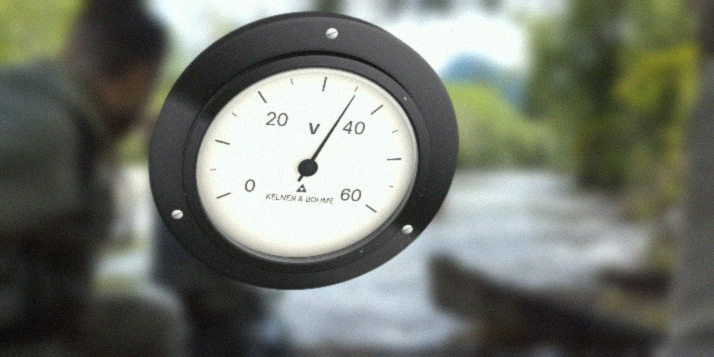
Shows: 35 V
